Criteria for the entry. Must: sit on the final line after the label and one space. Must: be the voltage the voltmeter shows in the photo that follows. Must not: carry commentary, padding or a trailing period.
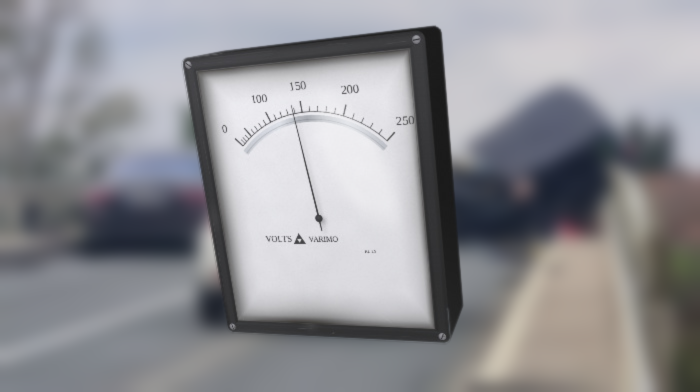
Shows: 140 V
